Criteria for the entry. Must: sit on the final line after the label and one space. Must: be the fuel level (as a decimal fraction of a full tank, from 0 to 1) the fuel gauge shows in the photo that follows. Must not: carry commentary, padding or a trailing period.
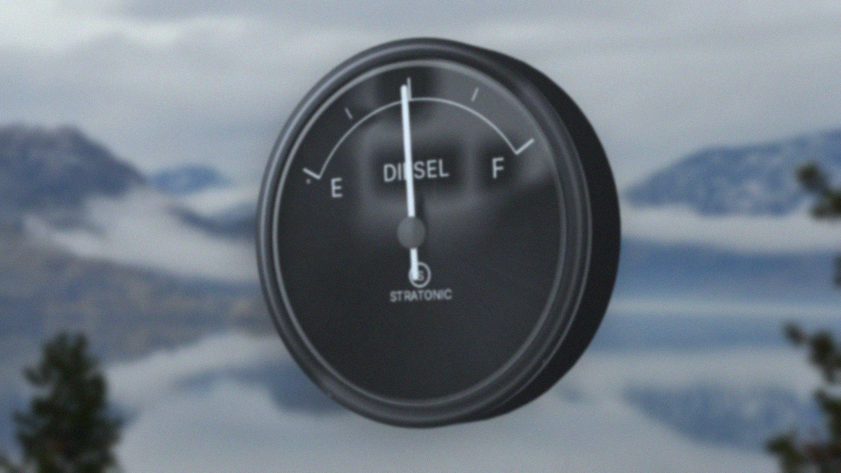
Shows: 0.5
